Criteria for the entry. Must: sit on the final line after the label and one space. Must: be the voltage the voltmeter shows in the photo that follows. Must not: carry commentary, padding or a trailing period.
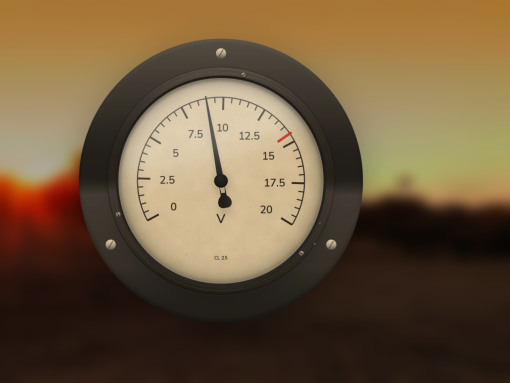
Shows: 9 V
